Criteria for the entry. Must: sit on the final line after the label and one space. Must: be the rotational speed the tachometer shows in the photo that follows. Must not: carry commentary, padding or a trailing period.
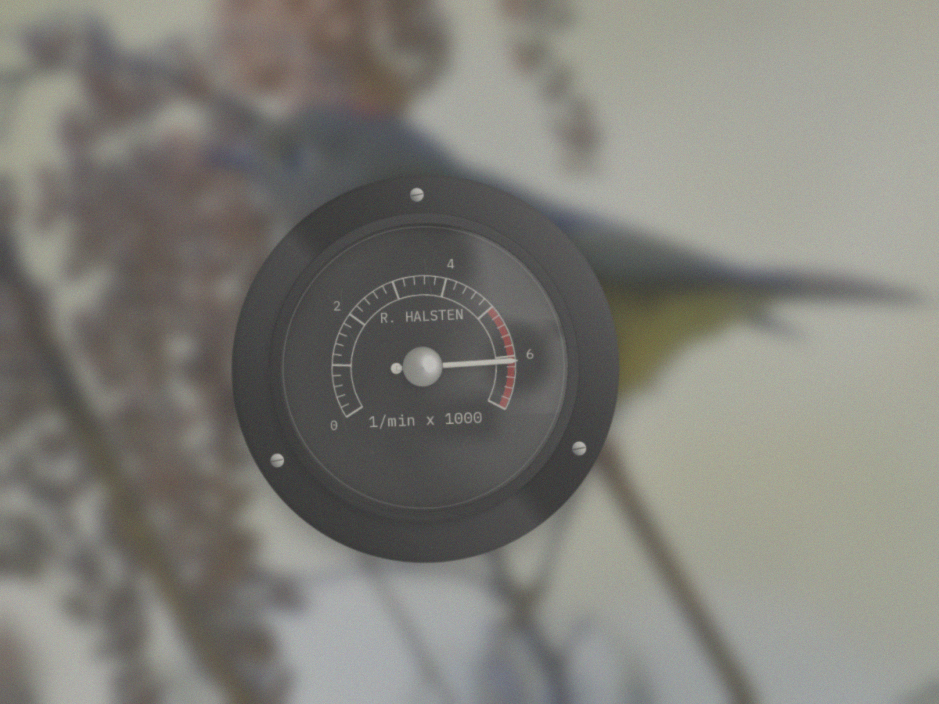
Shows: 6100 rpm
